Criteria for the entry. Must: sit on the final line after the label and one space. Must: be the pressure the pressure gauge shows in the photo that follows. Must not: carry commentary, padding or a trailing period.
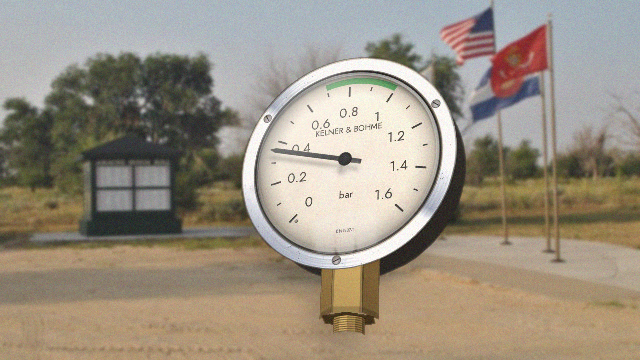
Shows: 0.35 bar
